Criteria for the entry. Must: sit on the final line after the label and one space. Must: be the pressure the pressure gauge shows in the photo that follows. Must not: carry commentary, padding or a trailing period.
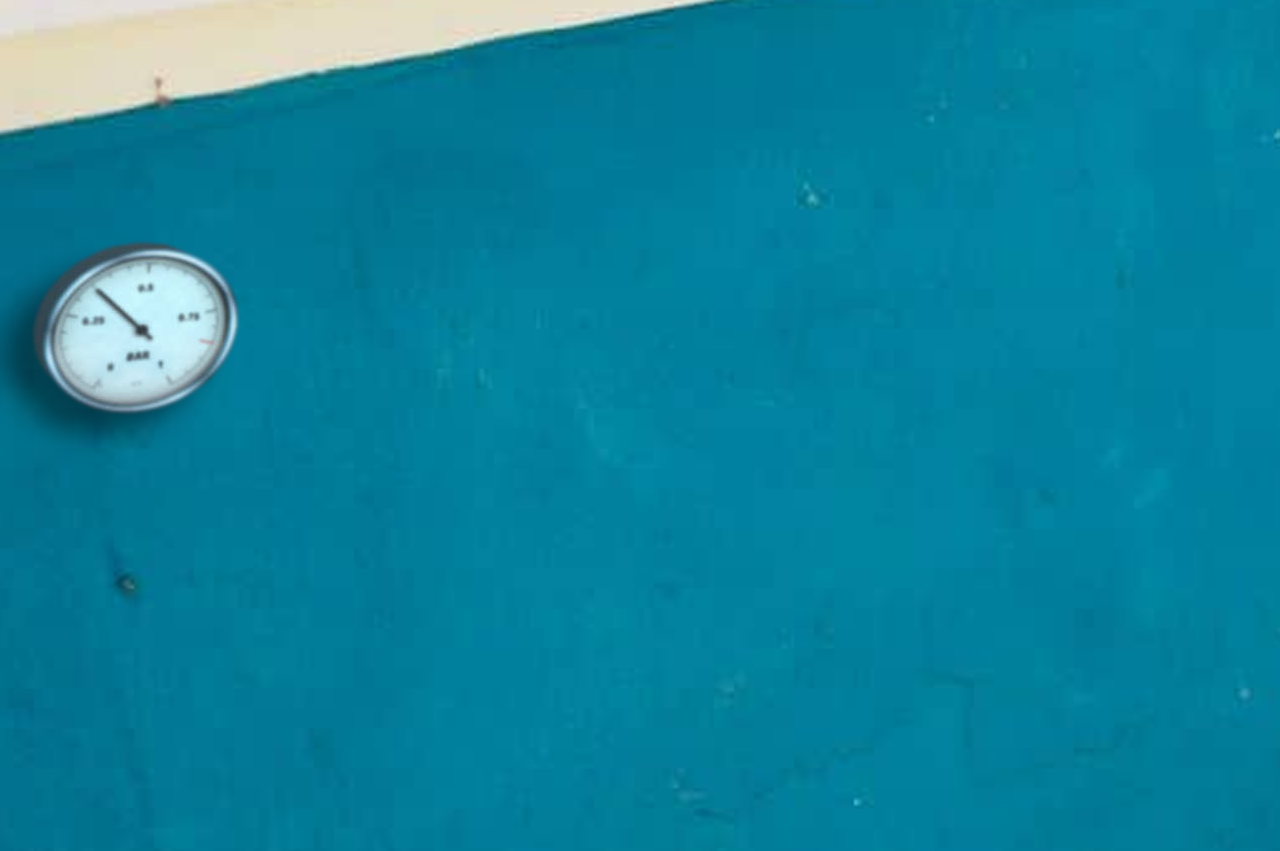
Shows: 0.35 bar
